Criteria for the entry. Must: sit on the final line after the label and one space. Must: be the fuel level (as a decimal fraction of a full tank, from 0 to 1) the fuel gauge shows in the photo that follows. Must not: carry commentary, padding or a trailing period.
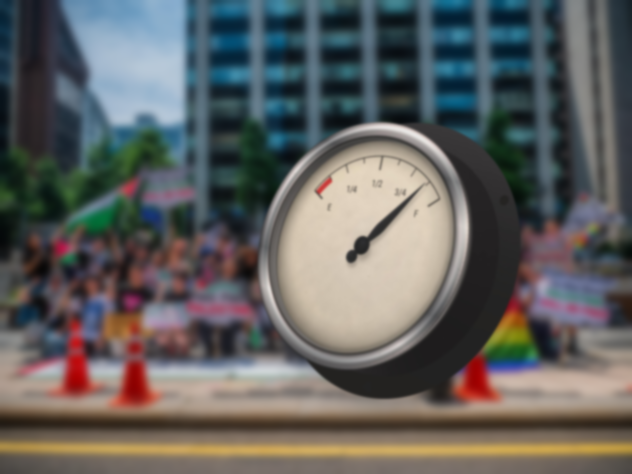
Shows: 0.875
